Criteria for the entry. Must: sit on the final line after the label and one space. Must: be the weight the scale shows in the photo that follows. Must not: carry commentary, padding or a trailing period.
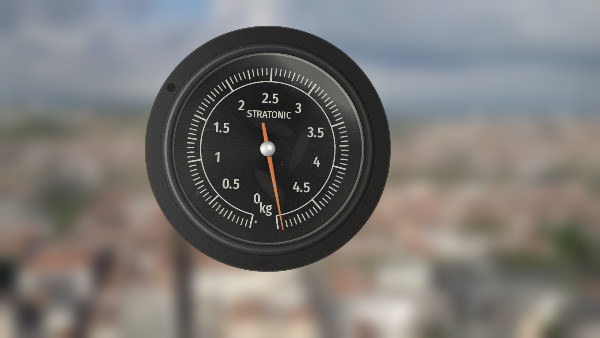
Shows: 4.95 kg
